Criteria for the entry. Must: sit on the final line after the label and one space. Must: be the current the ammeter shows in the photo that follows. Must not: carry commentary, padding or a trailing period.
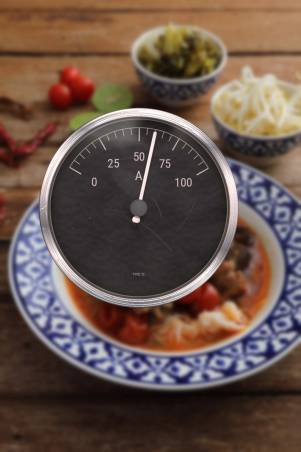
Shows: 60 A
